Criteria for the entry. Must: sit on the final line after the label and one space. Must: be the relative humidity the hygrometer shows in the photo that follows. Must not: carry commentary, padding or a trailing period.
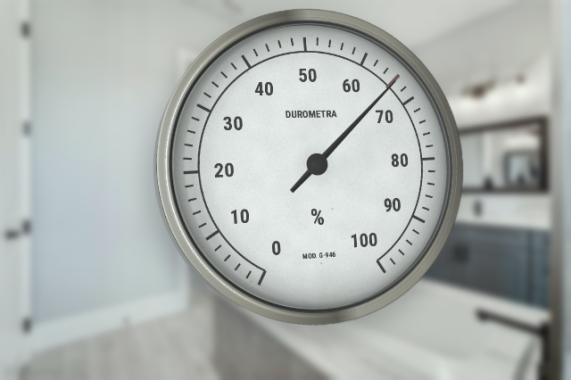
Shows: 66 %
